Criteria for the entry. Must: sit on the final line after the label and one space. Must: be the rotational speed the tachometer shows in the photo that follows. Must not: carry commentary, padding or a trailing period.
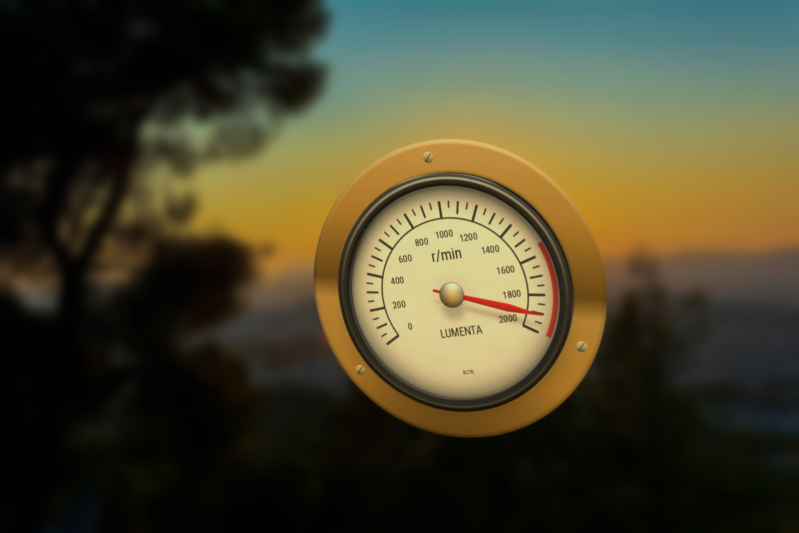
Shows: 1900 rpm
